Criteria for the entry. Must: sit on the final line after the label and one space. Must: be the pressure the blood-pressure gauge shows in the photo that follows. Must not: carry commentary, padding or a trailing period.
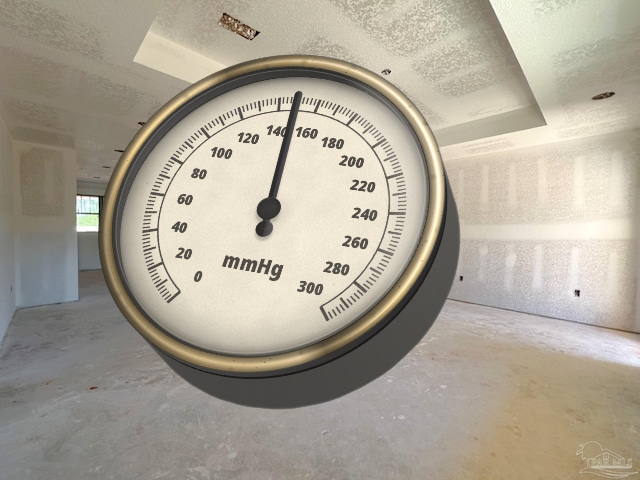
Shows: 150 mmHg
